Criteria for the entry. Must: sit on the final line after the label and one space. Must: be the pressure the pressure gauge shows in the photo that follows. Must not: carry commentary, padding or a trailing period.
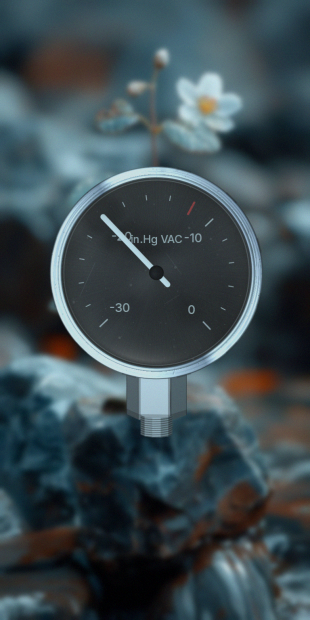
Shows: -20 inHg
